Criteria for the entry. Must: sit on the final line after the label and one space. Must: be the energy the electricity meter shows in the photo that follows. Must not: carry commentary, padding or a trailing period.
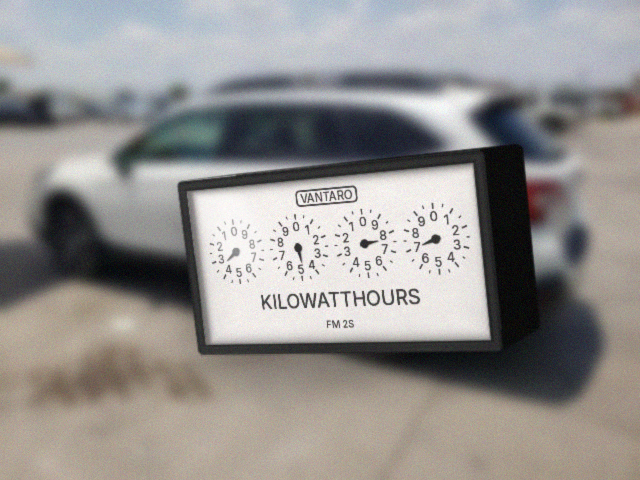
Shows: 3477 kWh
